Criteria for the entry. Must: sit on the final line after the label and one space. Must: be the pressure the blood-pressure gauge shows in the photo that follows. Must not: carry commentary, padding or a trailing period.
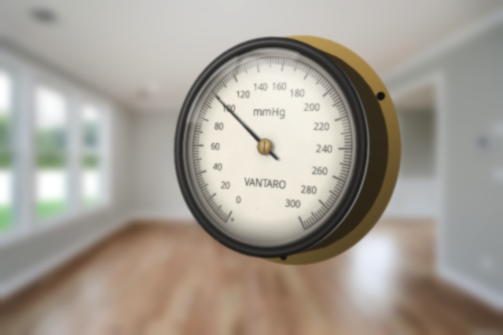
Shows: 100 mmHg
